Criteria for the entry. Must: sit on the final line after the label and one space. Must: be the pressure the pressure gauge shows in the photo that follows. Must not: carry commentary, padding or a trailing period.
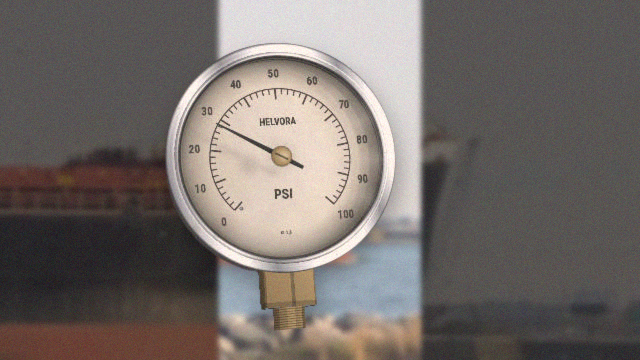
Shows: 28 psi
